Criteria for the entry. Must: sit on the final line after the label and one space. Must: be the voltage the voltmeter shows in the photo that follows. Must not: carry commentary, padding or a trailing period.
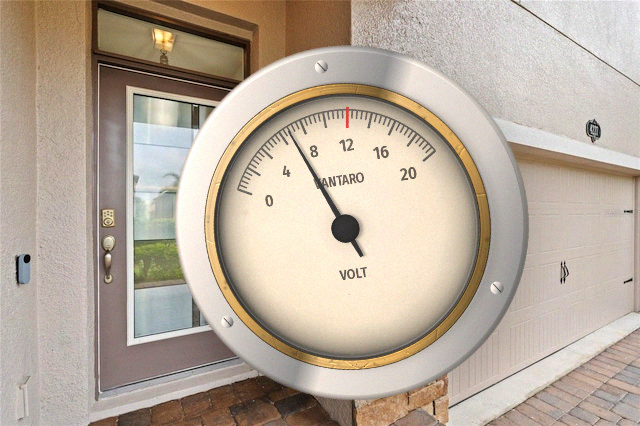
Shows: 6.8 V
